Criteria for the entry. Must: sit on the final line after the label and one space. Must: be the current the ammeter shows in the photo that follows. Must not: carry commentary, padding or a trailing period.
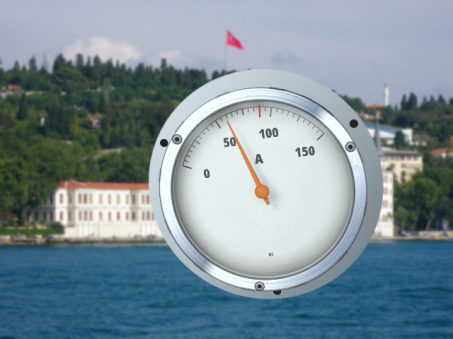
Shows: 60 A
